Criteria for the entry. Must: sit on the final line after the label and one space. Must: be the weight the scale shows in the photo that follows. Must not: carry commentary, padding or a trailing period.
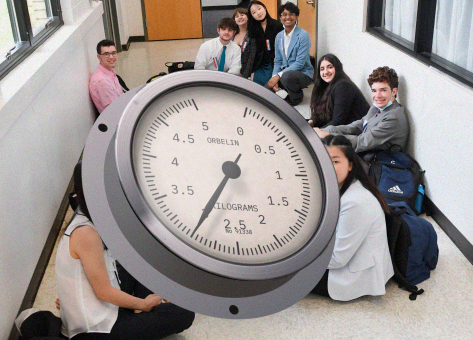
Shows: 3 kg
